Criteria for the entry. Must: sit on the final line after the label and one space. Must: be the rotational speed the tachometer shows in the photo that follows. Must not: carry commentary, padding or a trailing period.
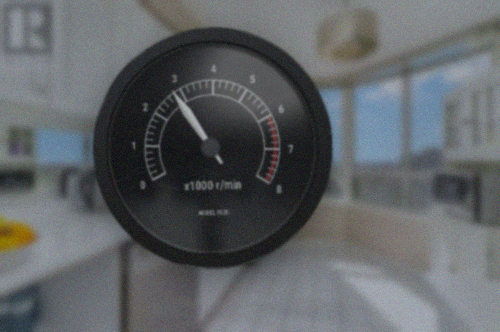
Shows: 2800 rpm
